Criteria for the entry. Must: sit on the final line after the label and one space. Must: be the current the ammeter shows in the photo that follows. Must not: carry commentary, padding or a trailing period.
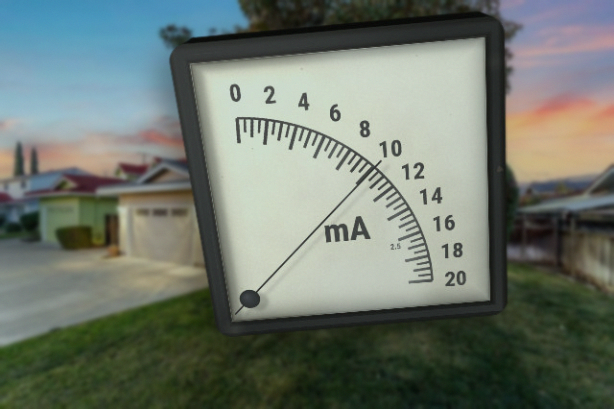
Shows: 10 mA
